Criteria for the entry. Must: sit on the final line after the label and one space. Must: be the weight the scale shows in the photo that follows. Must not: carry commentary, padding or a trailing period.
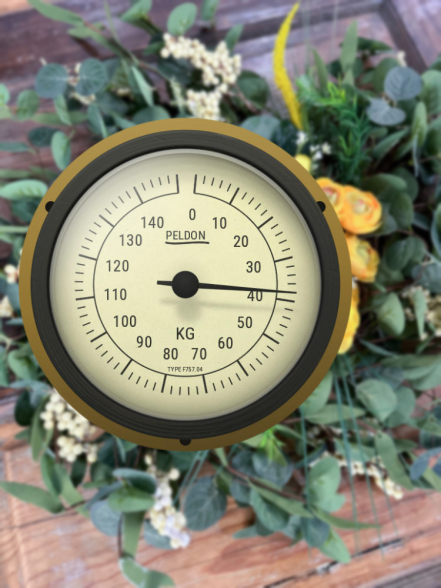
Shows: 38 kg
